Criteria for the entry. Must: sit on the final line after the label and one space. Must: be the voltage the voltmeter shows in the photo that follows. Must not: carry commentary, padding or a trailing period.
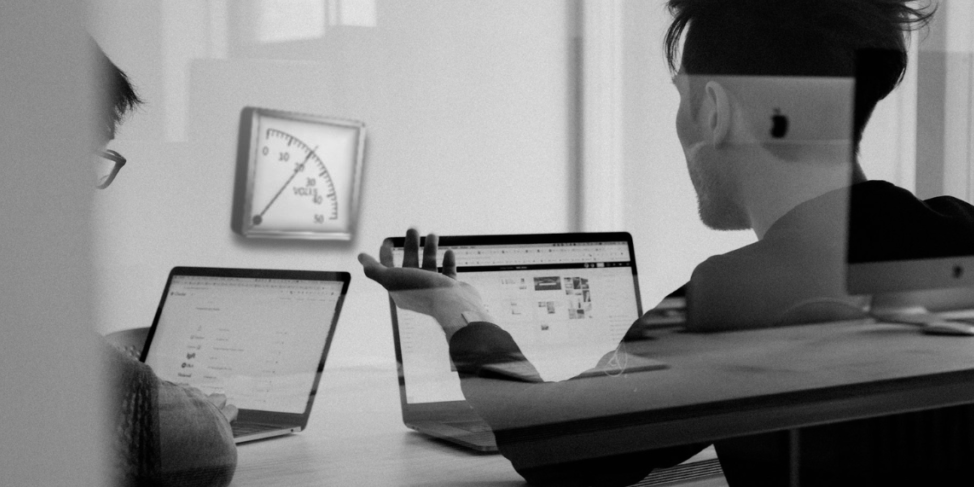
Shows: 20 V
